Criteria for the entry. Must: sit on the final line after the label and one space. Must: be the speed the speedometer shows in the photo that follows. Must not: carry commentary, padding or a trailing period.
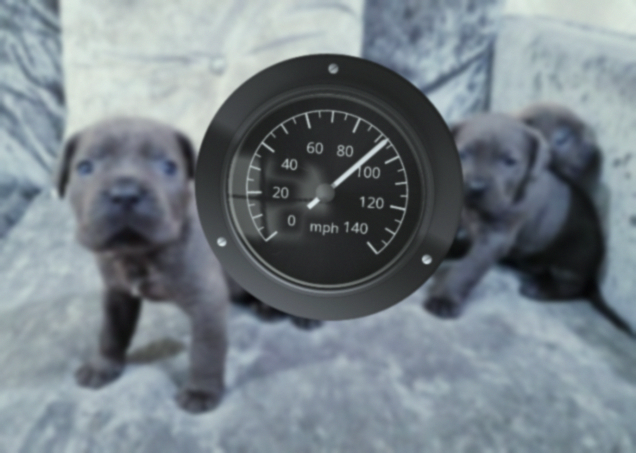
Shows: 92.5 mph
